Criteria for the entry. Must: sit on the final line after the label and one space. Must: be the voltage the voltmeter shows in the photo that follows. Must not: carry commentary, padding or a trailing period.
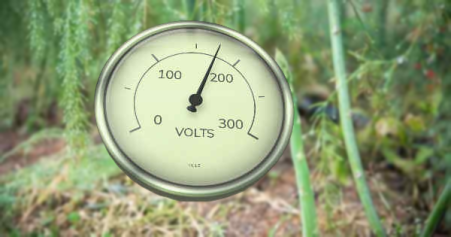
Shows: 175 V
